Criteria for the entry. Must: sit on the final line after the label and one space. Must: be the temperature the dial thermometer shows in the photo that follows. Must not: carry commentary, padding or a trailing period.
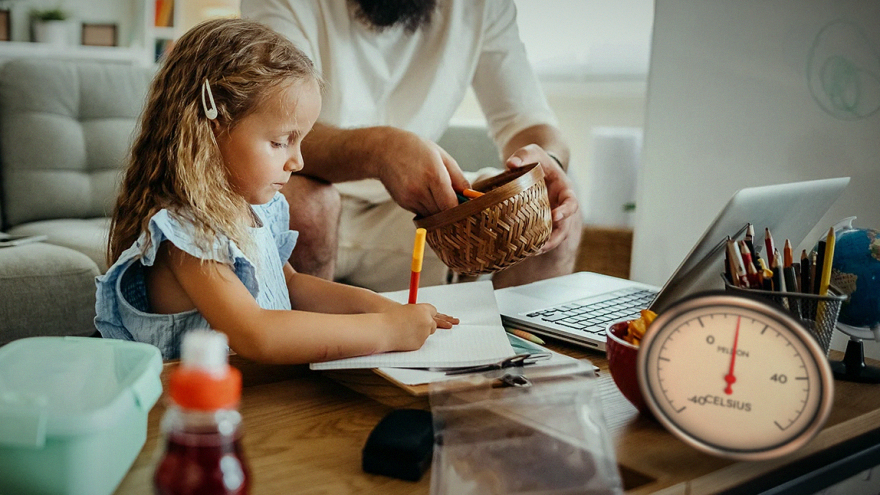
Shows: 12 °C
